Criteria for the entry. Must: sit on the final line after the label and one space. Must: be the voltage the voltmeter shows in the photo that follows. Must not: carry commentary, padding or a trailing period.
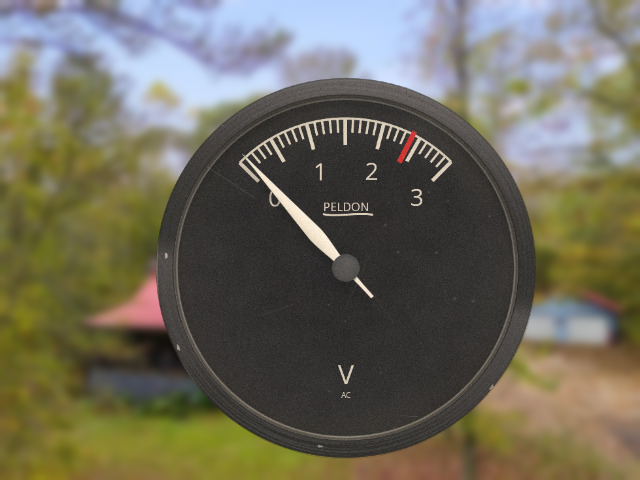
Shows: 0.1 V
